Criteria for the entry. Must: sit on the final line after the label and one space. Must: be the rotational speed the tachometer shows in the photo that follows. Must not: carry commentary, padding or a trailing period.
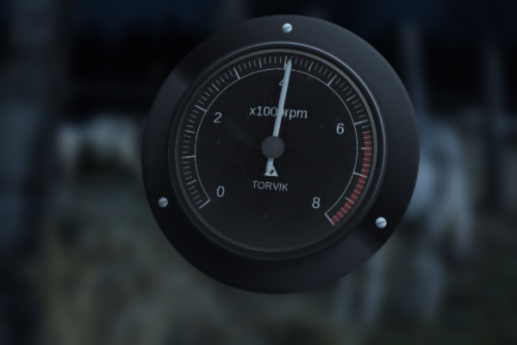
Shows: 4100 rpm
